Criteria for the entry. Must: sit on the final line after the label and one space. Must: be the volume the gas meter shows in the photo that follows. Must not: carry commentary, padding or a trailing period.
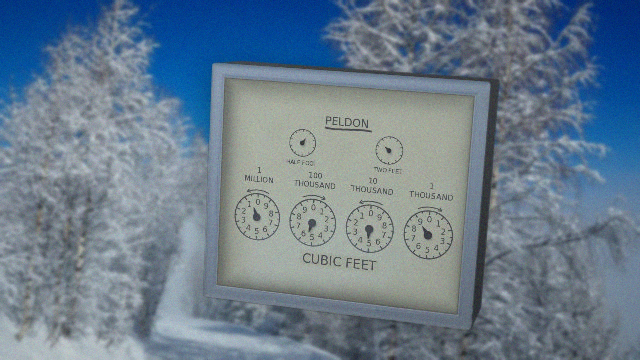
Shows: 54900 ft³
